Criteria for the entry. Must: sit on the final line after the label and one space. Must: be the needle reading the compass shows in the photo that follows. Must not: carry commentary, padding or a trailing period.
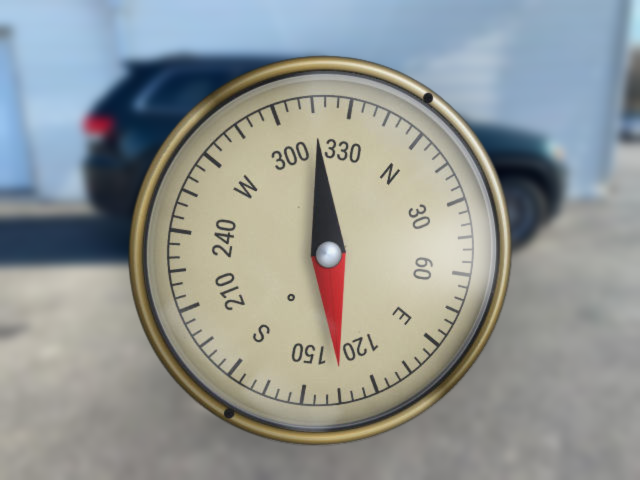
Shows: 135 °
